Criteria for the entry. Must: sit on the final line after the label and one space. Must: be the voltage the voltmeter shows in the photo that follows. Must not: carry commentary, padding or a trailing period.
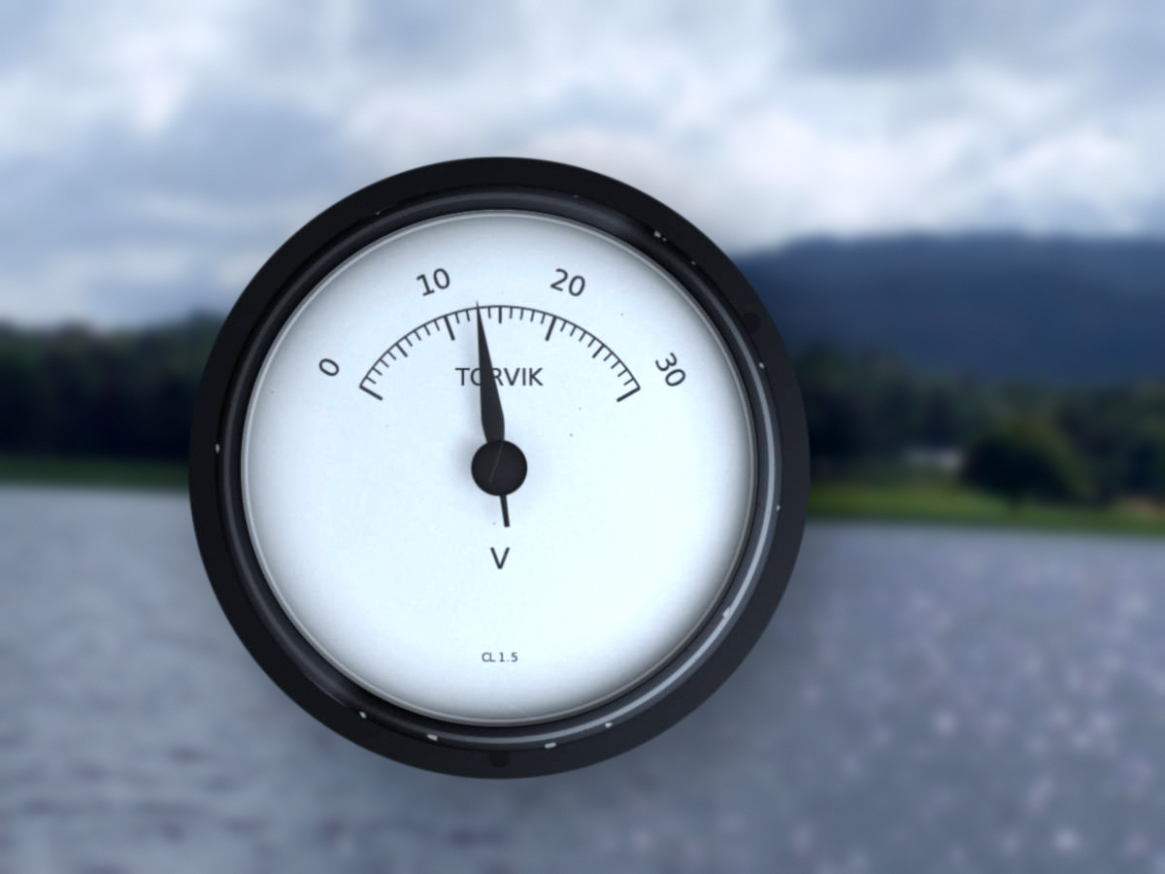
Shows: 13 V
